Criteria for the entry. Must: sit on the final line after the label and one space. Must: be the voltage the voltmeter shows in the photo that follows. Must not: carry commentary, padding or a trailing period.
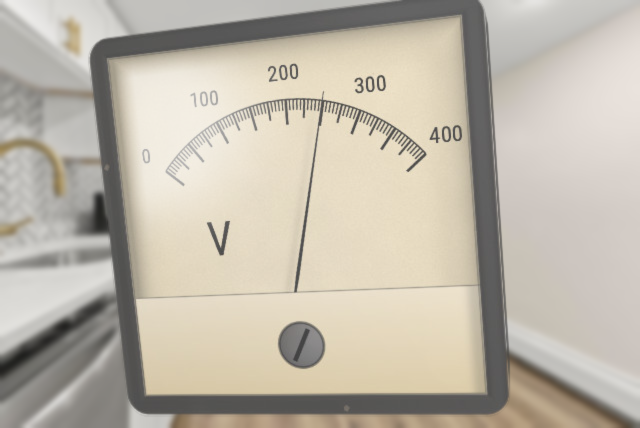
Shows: 250 V
